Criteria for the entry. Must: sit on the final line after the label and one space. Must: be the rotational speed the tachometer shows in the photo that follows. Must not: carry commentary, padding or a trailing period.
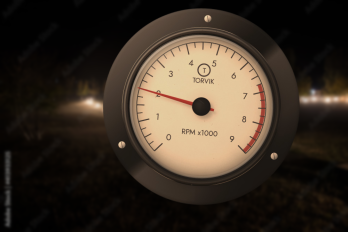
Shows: 2000 rpm
